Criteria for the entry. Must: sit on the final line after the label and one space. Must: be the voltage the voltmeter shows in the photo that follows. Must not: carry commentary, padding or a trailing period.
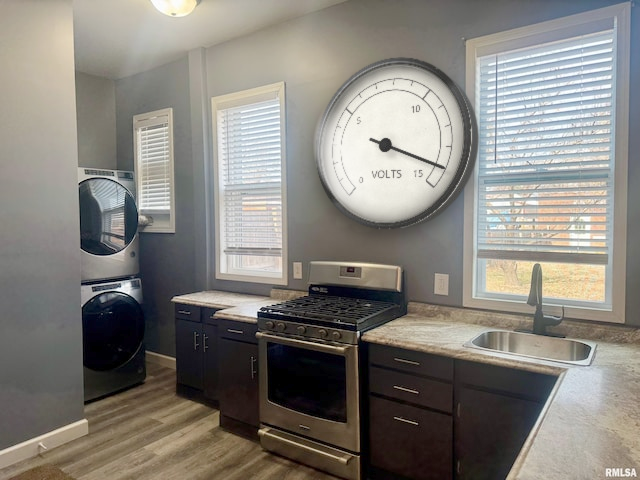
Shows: 14 V
